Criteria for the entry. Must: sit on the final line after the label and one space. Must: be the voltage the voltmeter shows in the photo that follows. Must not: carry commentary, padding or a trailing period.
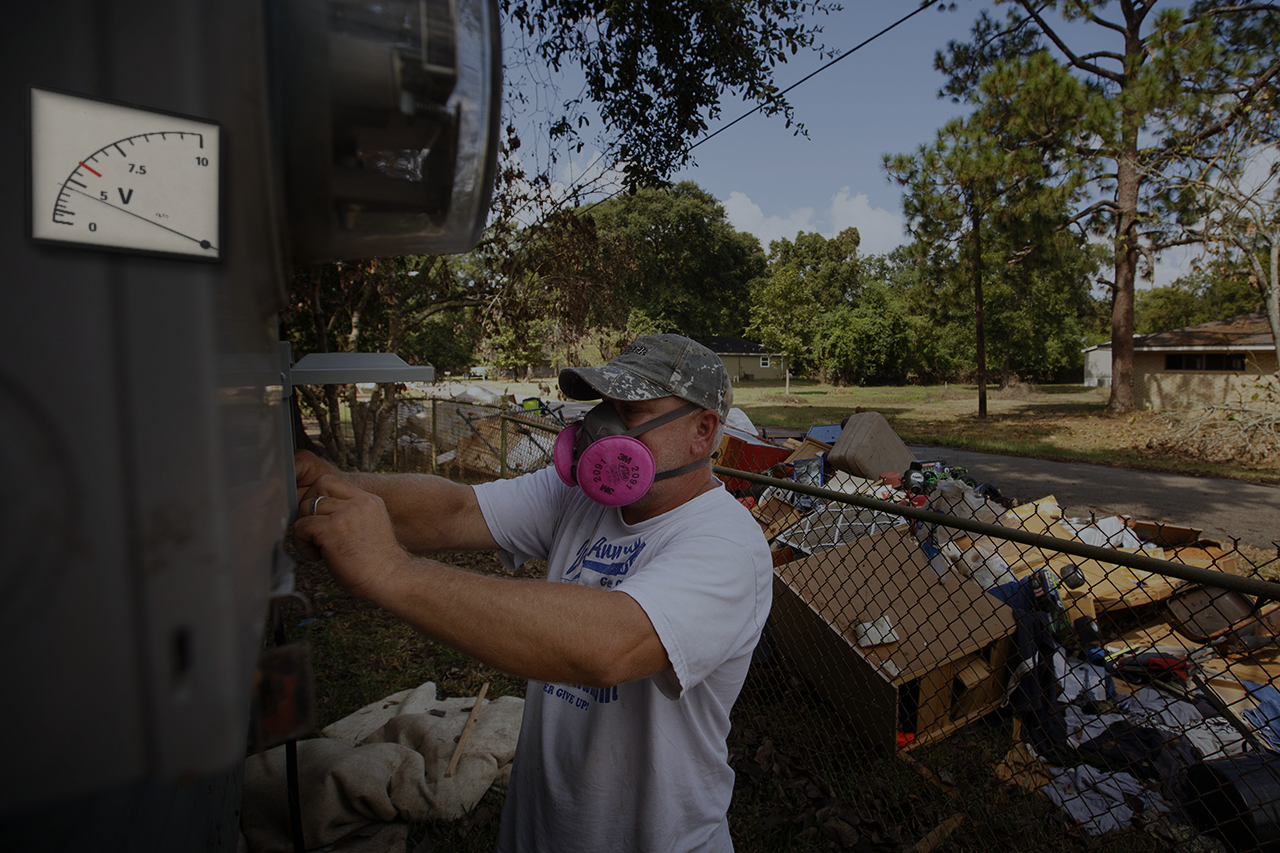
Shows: 4.5 V
